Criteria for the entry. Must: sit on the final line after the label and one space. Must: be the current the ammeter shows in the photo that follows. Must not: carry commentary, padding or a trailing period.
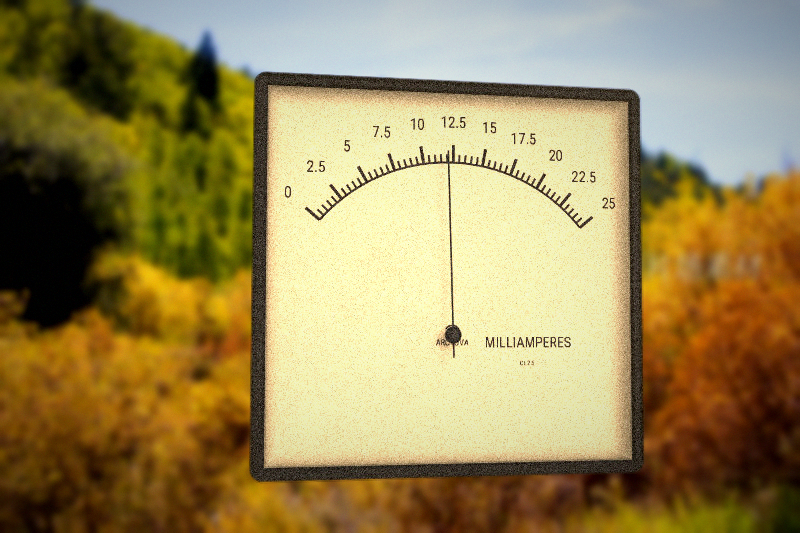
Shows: 12 mA
